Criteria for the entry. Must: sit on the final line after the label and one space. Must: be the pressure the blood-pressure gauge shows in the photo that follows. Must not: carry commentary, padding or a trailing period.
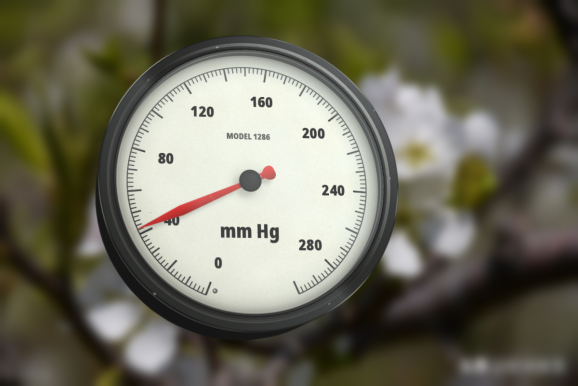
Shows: 42 mmHg
